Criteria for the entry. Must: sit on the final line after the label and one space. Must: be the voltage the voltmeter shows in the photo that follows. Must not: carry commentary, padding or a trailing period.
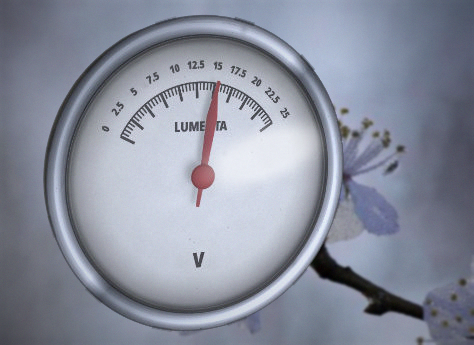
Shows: 15 V
